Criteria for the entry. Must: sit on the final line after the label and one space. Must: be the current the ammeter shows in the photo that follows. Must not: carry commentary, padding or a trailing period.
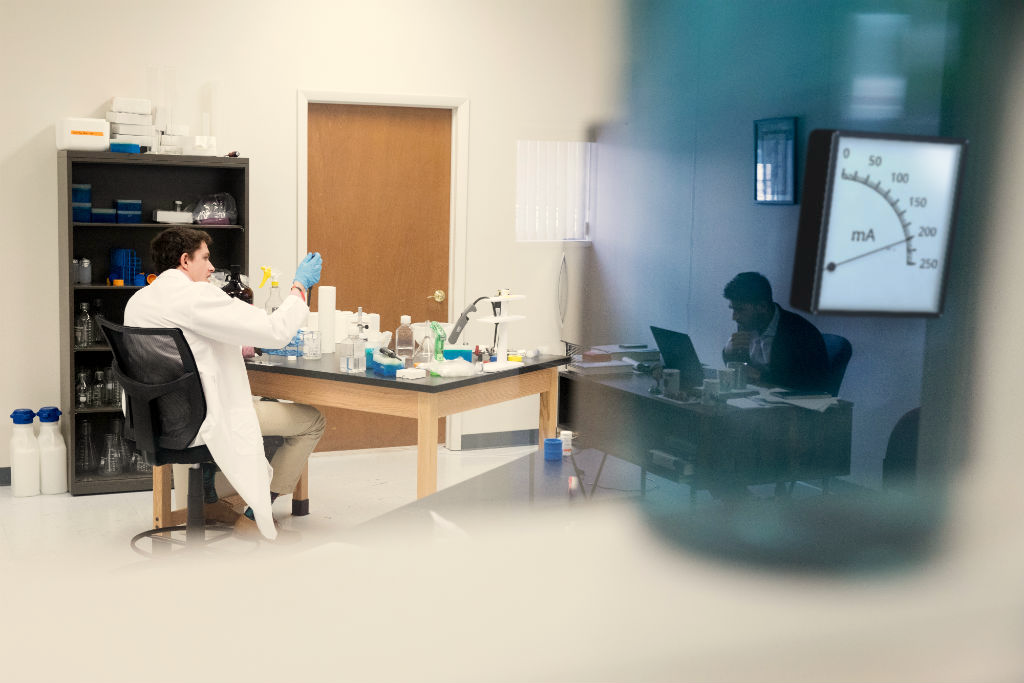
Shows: 200 mA
